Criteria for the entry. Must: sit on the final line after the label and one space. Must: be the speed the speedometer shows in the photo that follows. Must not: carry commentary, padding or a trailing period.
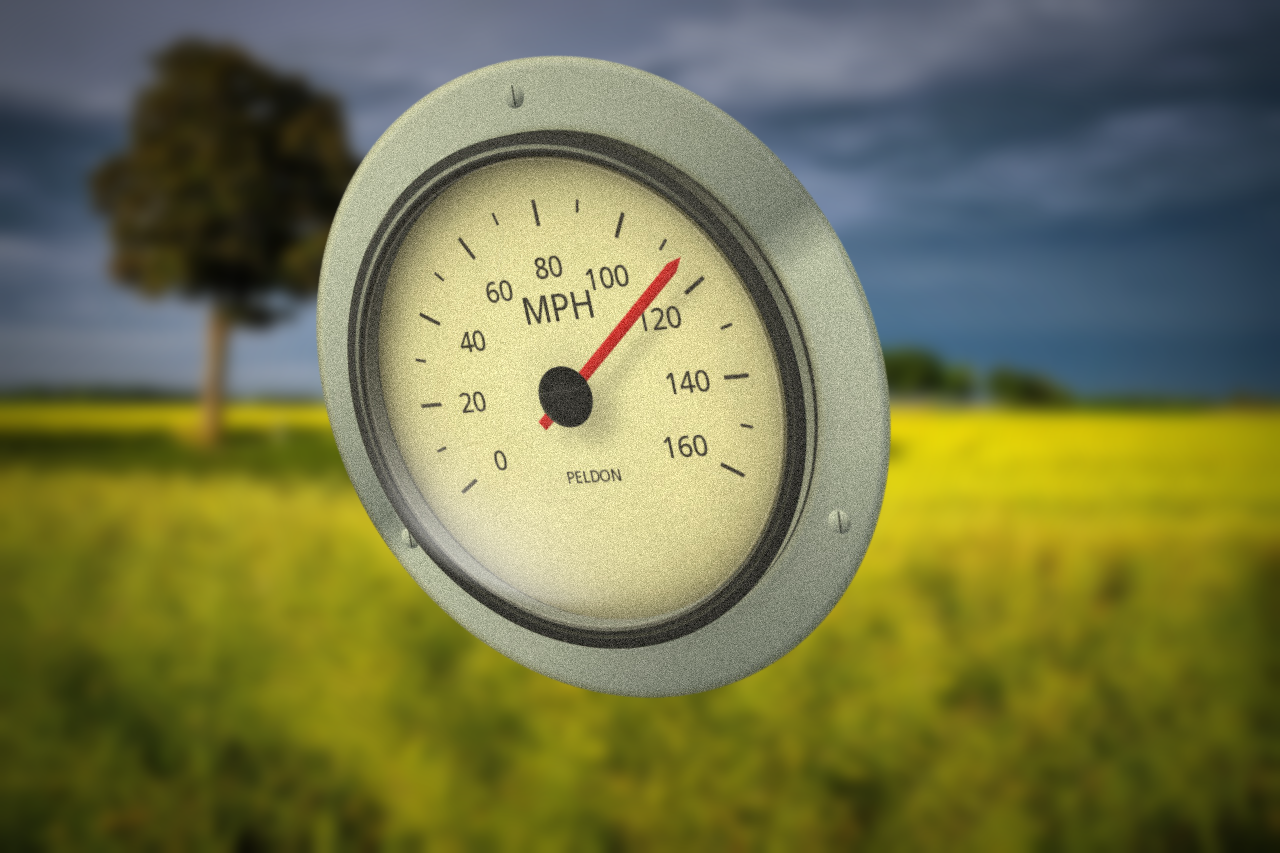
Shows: 115 mph
